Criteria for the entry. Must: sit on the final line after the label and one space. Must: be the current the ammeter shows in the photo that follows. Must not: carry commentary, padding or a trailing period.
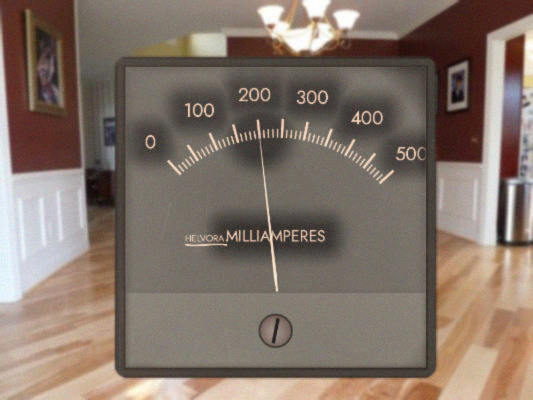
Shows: 200 mA
